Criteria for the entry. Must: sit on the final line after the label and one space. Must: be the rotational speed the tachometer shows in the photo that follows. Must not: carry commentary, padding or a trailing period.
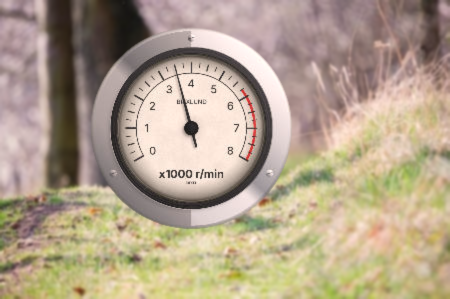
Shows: 3500 rpm
